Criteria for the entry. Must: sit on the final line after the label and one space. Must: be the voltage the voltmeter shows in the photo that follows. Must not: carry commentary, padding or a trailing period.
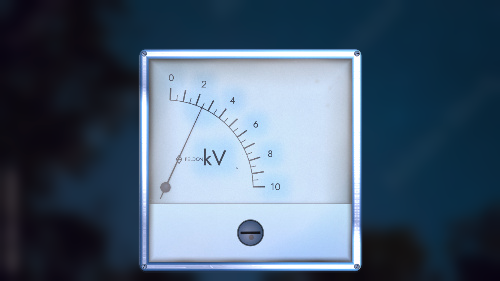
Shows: 2.5 kV
